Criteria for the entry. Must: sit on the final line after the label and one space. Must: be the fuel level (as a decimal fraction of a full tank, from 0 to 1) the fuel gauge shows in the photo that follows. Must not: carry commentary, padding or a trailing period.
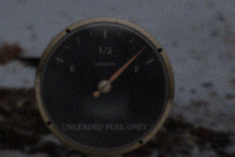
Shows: 0.875
